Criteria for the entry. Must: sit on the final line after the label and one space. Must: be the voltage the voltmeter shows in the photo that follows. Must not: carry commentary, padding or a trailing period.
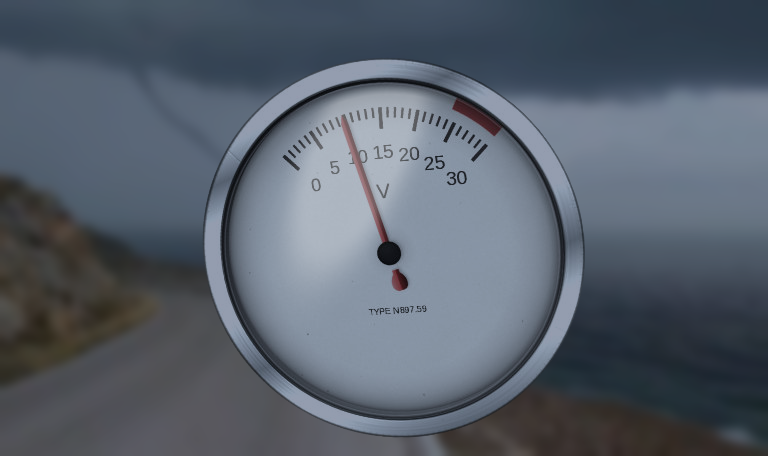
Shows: 10 V
